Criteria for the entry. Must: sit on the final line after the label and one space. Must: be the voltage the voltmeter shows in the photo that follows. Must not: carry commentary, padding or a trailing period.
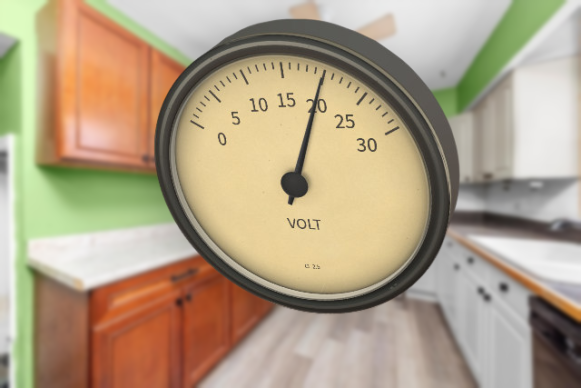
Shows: 20 V
